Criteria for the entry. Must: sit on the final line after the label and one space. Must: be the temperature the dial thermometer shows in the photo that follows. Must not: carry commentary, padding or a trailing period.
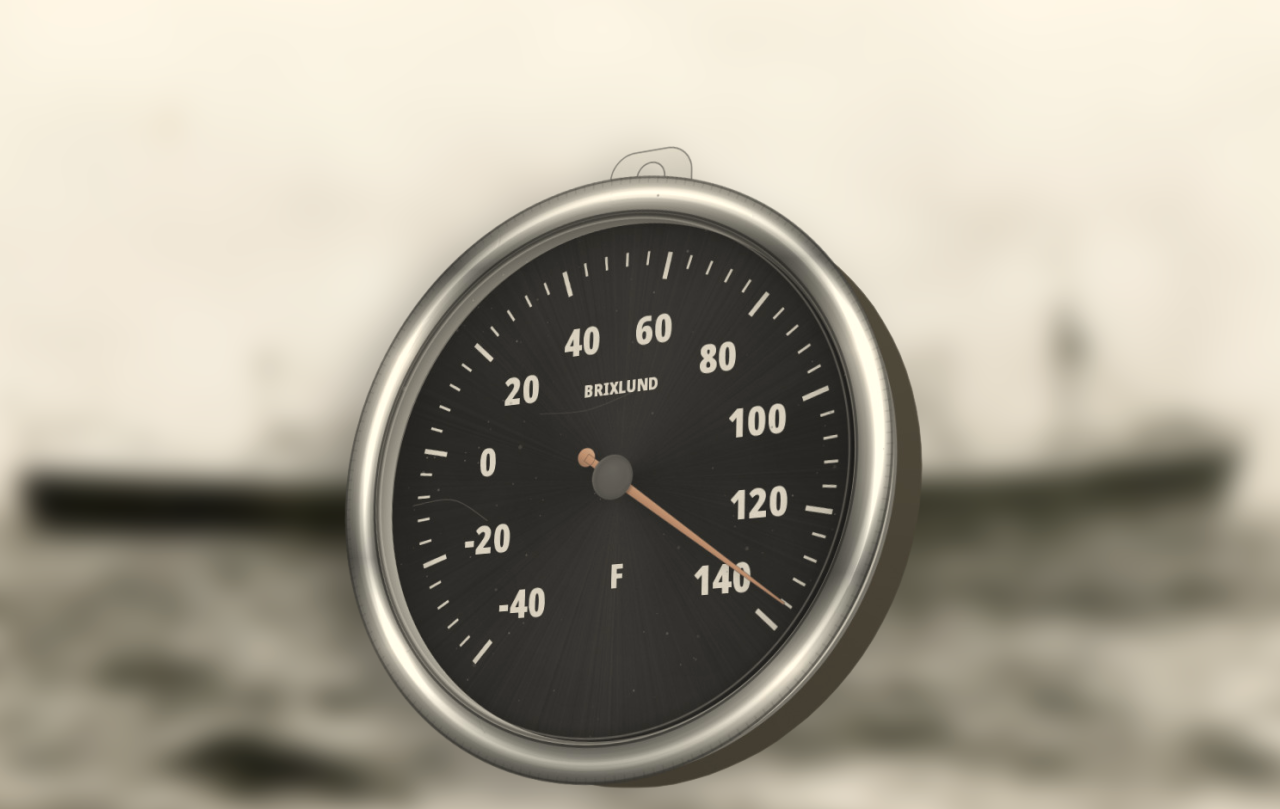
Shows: 136 °F
